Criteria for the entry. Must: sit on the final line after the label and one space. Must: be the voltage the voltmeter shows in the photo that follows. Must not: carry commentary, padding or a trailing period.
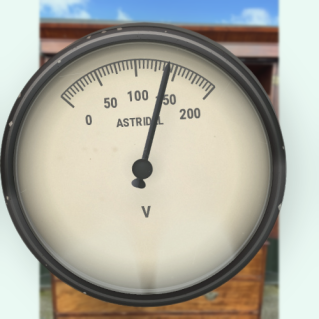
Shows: 140 V
